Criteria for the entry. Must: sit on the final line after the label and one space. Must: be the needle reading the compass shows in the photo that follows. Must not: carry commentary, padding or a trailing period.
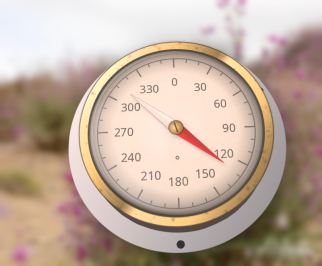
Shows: 130 °
